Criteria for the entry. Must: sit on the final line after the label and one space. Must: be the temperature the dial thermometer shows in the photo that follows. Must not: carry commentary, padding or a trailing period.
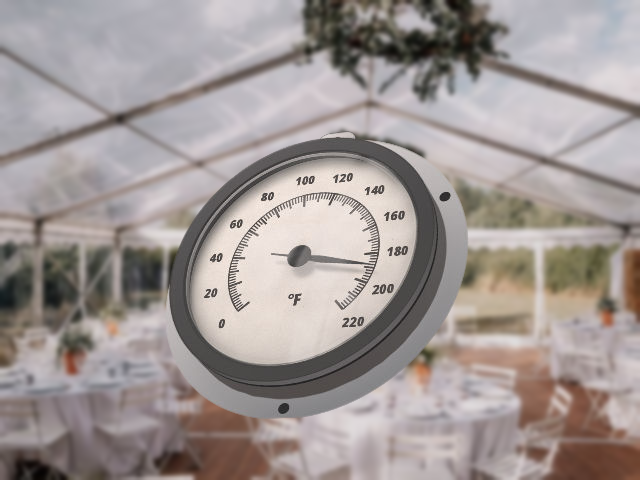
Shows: 190 °F
